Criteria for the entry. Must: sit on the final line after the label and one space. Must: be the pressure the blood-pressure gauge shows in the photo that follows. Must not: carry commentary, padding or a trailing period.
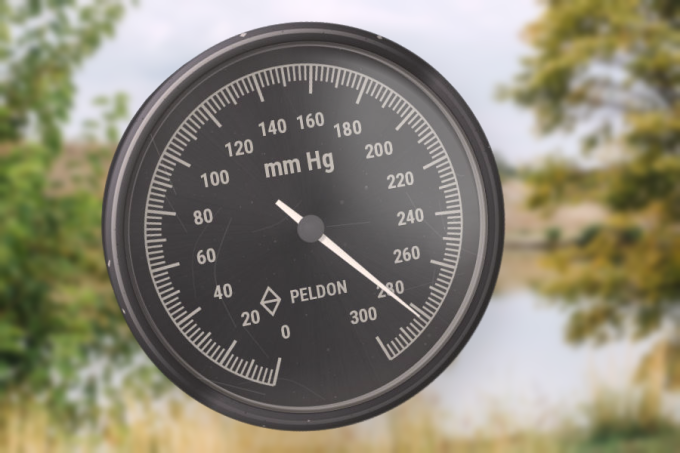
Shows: 282 mmHg
